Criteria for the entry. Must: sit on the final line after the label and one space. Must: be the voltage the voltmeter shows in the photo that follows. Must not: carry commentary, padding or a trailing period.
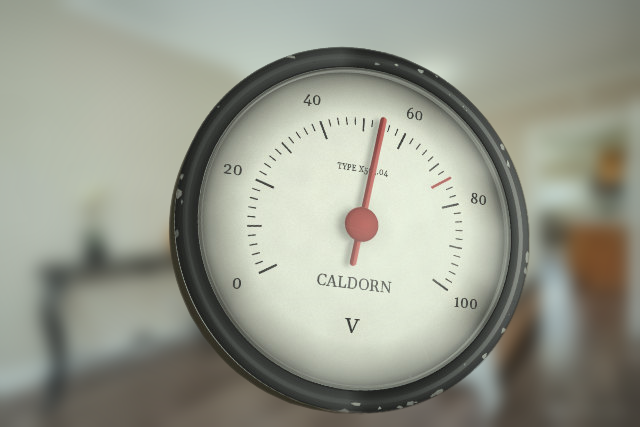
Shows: 54 V
